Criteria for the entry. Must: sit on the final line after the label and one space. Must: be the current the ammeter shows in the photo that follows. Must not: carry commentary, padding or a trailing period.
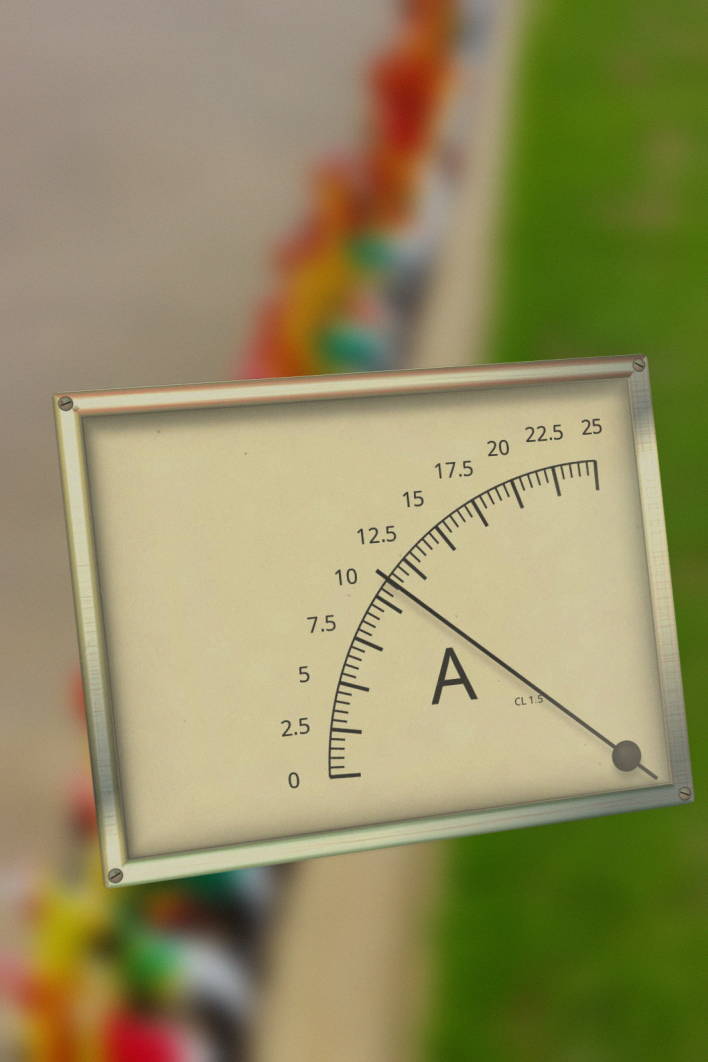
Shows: 11 A
